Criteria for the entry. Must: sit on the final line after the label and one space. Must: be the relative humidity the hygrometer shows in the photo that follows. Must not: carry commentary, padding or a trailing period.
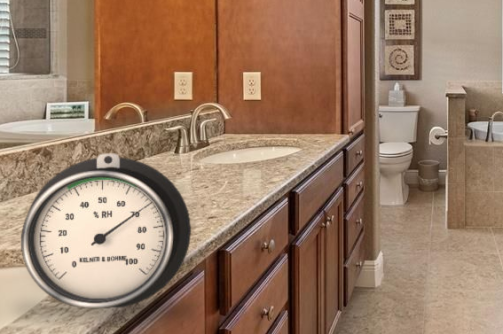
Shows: 70 %
